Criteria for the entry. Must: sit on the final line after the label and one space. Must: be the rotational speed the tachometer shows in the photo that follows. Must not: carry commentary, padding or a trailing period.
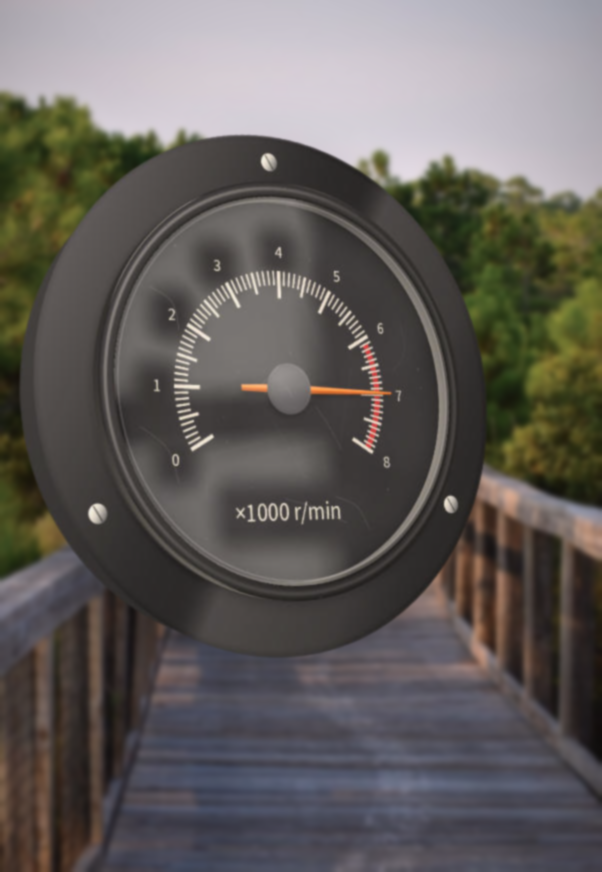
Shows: 7000 rpm
